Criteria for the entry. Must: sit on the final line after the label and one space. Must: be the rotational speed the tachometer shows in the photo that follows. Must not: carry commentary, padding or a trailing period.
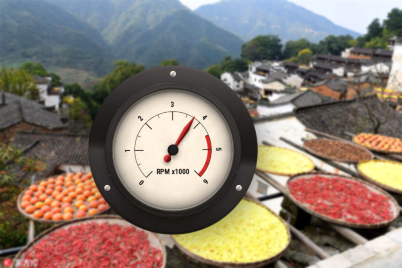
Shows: 3750 rpm
